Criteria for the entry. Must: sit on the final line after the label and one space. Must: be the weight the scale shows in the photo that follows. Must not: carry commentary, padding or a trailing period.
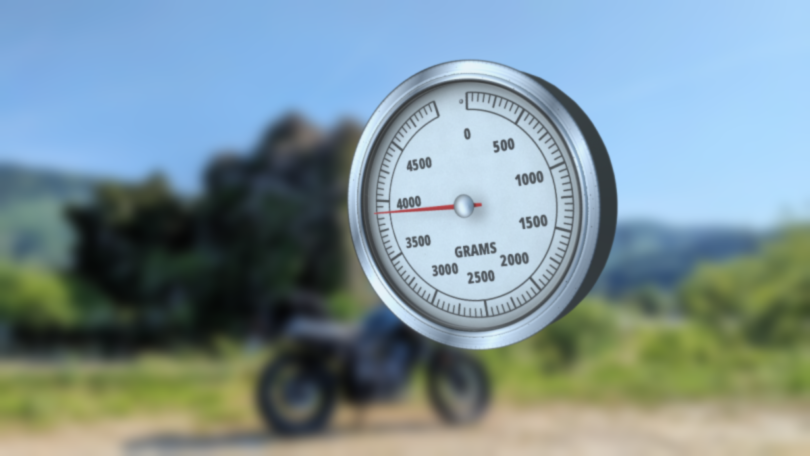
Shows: 3900 g
